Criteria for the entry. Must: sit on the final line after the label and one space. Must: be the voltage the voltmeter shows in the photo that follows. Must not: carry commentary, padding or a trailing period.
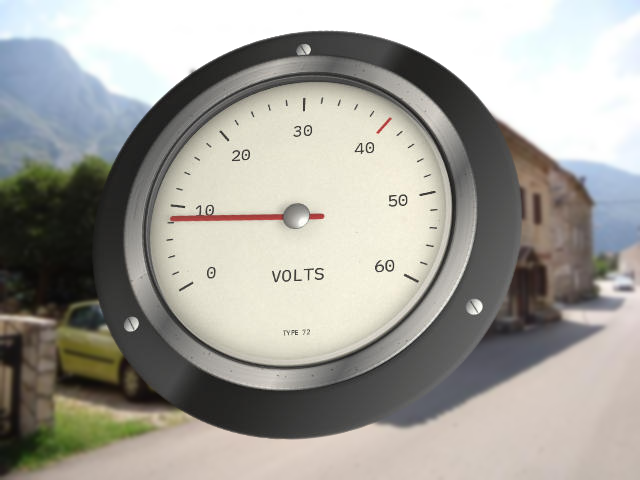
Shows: 8 V
